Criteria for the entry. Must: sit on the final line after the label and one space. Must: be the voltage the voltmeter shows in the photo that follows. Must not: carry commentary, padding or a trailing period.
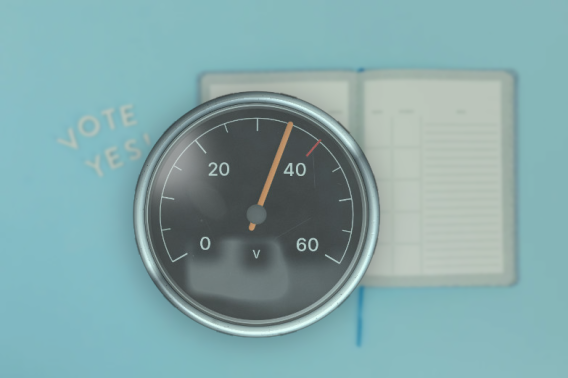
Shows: 35 V
